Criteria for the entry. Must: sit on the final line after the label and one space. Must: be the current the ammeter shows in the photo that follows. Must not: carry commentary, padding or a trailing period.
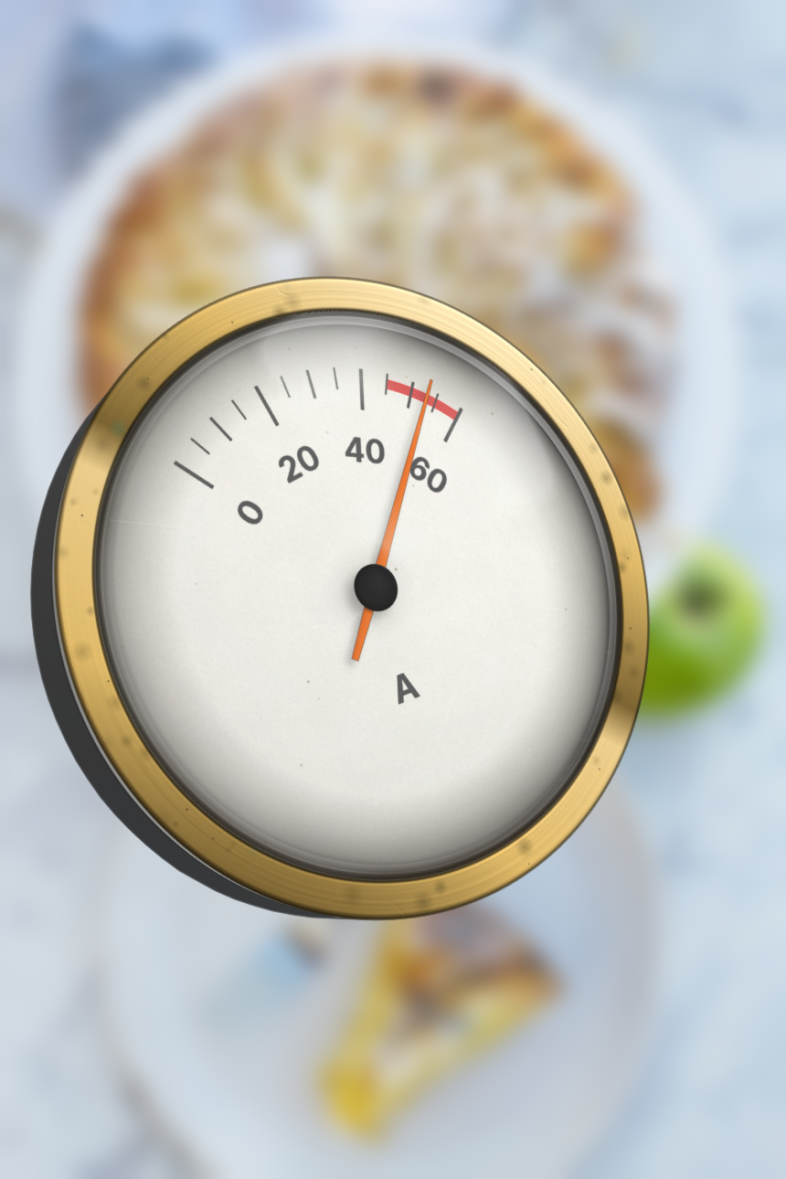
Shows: 52.5 A
